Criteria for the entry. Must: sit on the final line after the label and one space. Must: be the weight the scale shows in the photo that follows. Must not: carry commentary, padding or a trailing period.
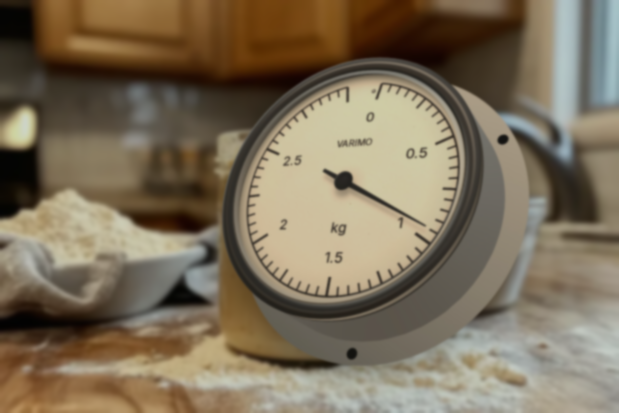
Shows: 0.95 kg
